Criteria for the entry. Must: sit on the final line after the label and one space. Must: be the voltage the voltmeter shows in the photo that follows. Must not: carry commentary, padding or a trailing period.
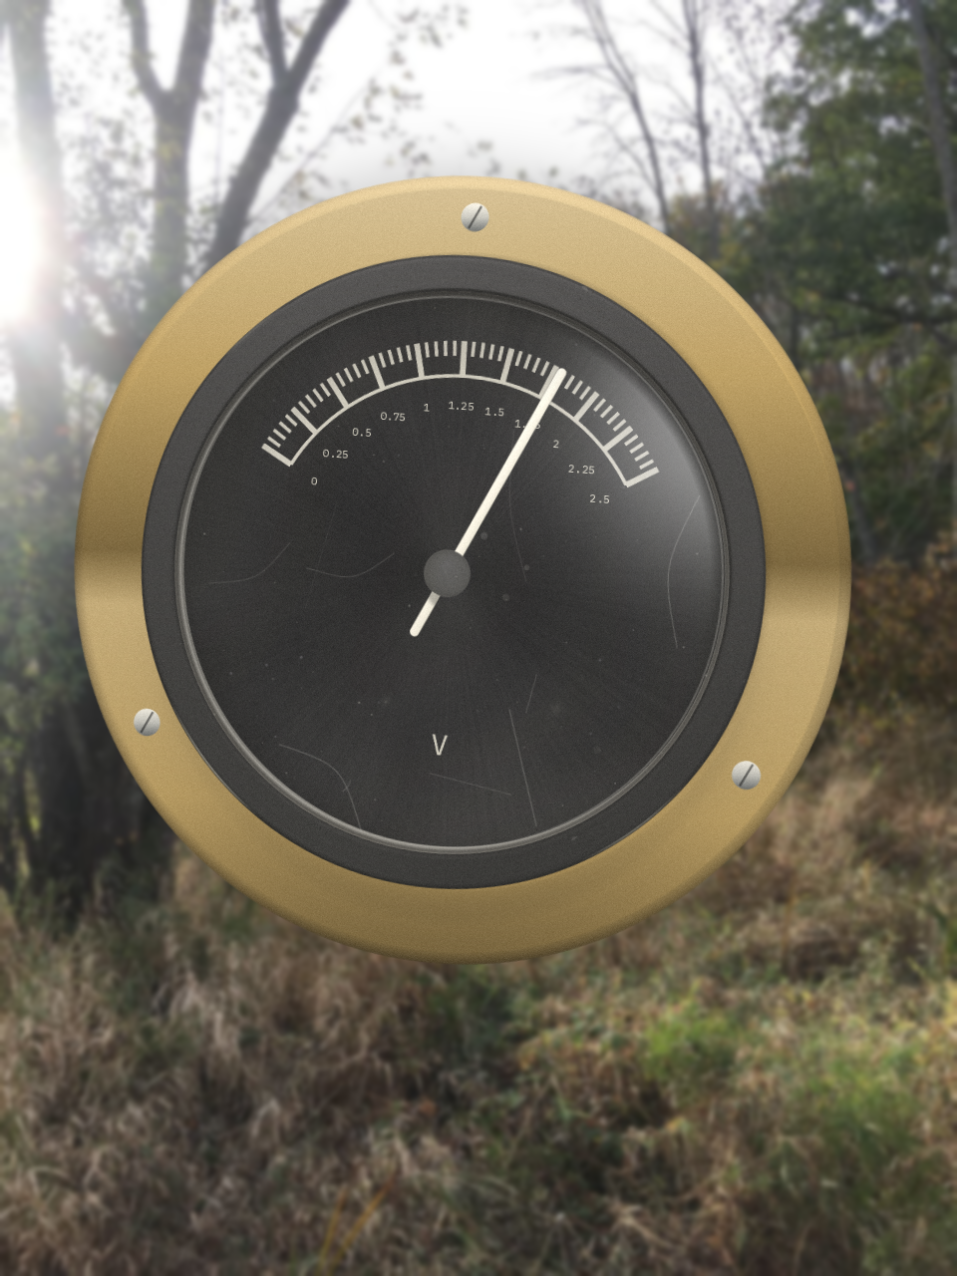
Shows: 1.8 V
